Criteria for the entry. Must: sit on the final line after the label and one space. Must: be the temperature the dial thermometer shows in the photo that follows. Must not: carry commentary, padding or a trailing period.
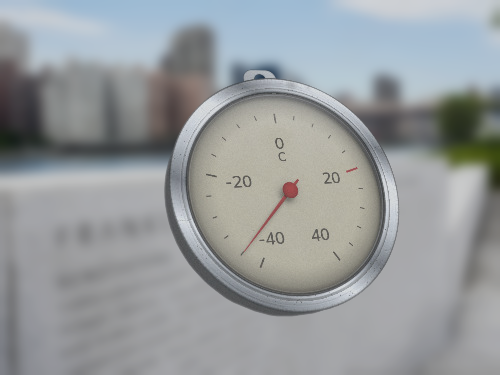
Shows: -36 °C
